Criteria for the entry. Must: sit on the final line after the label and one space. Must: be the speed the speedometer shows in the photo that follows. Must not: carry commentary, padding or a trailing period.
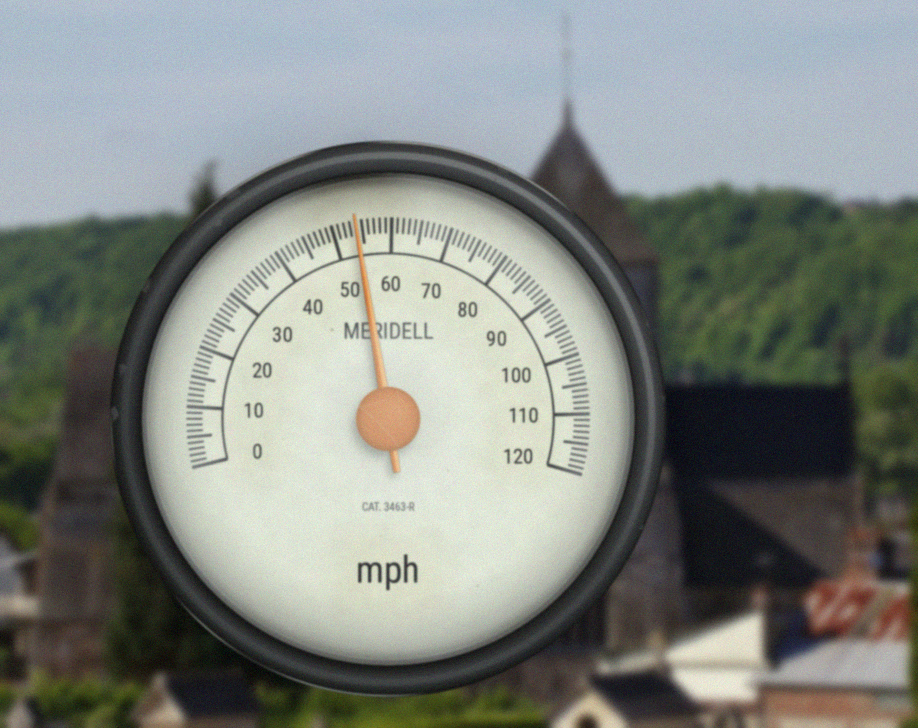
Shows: 54 mph
